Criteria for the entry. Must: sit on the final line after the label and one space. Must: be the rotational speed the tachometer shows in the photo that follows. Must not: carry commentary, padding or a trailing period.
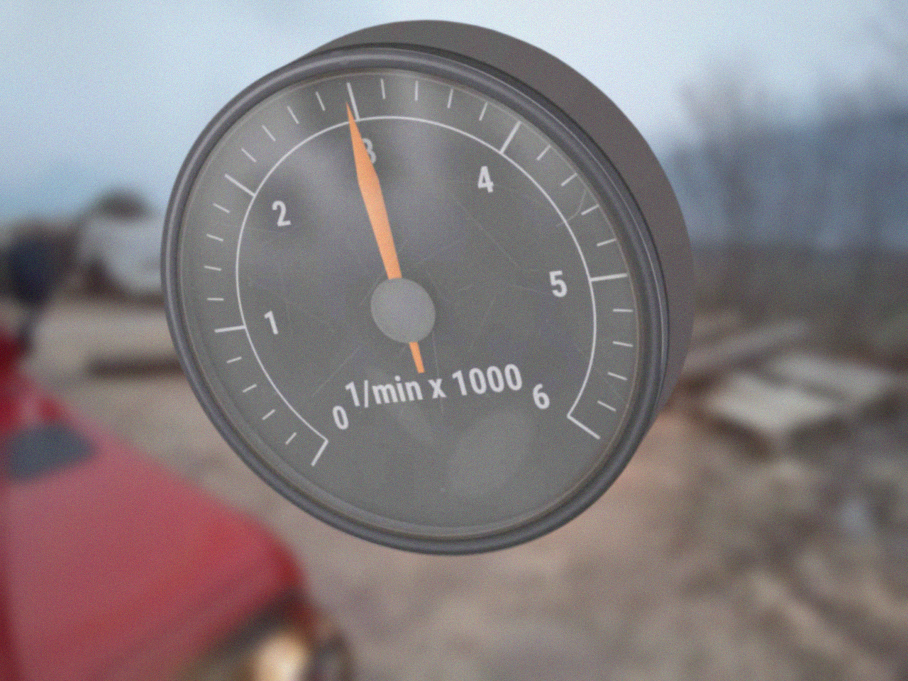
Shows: 3000 rpm
